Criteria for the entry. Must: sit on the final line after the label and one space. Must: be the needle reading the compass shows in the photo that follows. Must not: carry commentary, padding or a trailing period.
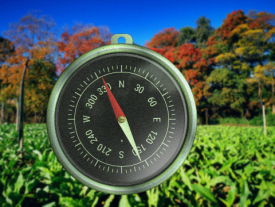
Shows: 335 °
